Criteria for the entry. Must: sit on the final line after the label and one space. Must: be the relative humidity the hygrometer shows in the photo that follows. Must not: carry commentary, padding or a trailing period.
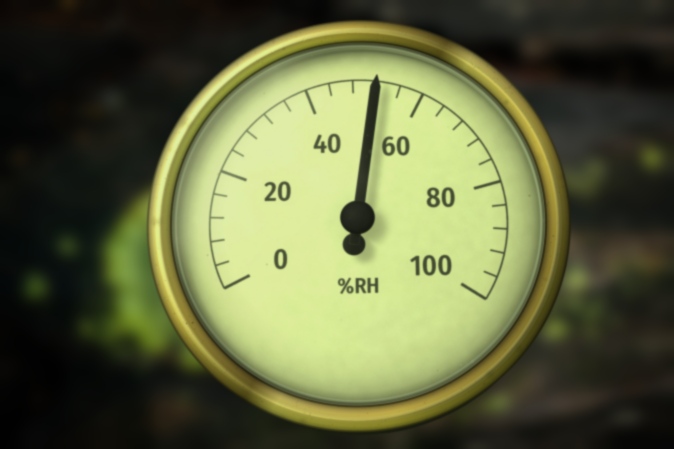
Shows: 52 %
